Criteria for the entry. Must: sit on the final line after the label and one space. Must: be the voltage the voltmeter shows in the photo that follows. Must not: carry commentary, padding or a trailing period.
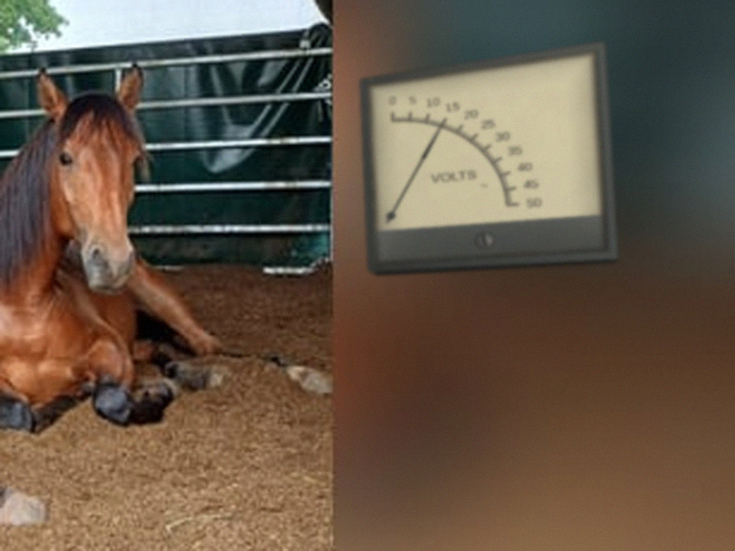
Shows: 15 V
